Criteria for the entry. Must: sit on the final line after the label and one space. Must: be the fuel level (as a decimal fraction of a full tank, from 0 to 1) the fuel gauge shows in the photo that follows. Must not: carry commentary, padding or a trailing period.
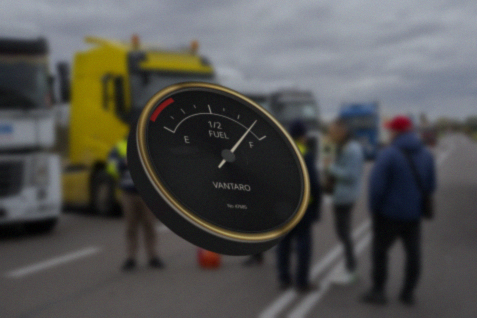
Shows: 0.875
